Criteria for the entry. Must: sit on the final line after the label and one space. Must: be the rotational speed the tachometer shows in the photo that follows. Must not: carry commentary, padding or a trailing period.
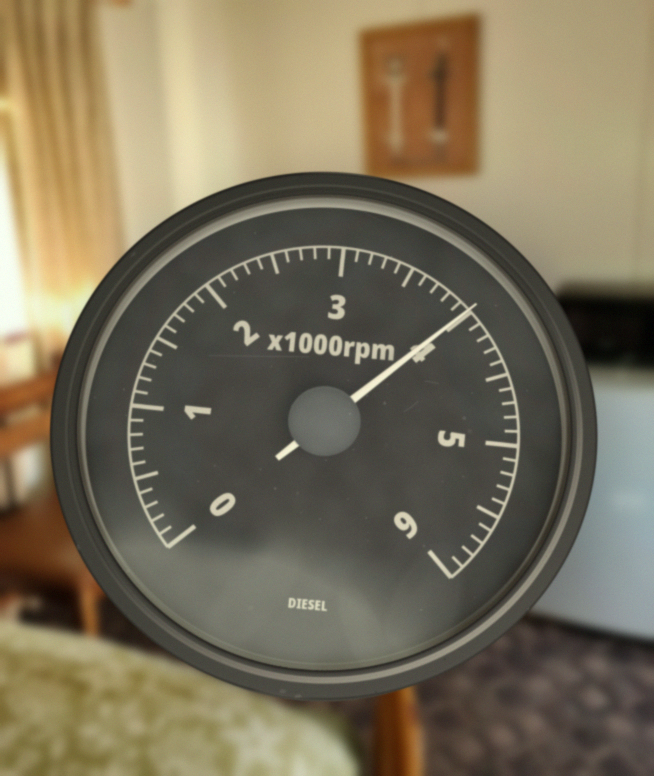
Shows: 4000 rpm
